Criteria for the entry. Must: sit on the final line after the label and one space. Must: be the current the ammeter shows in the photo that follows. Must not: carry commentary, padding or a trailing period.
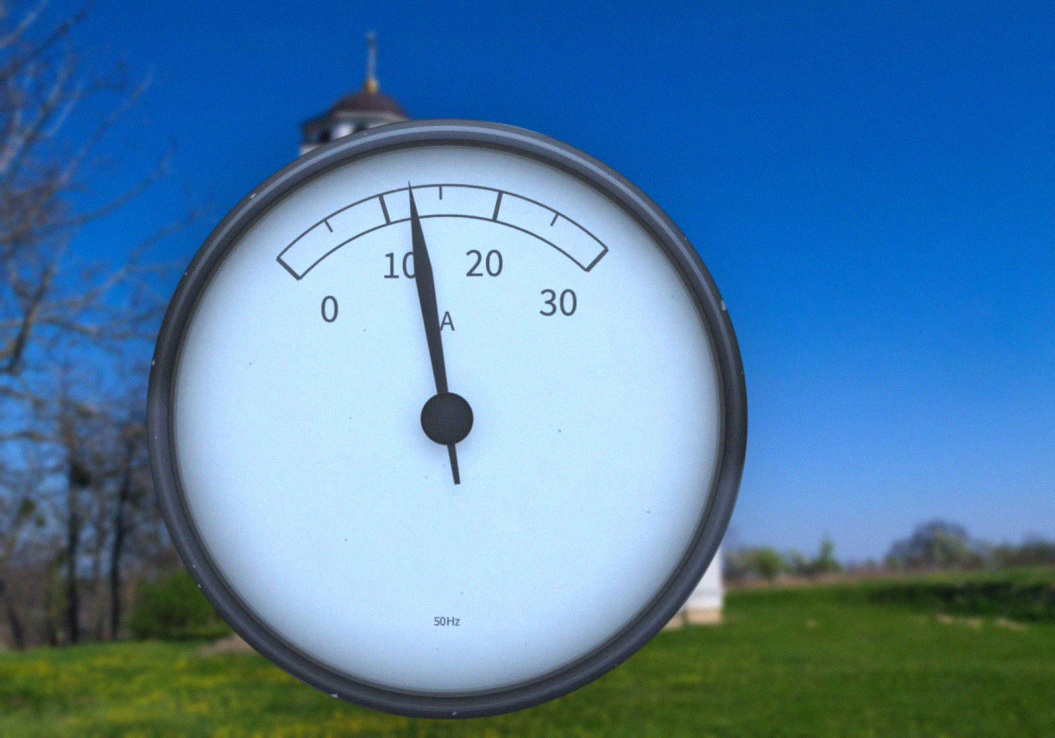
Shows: 12.5 A
